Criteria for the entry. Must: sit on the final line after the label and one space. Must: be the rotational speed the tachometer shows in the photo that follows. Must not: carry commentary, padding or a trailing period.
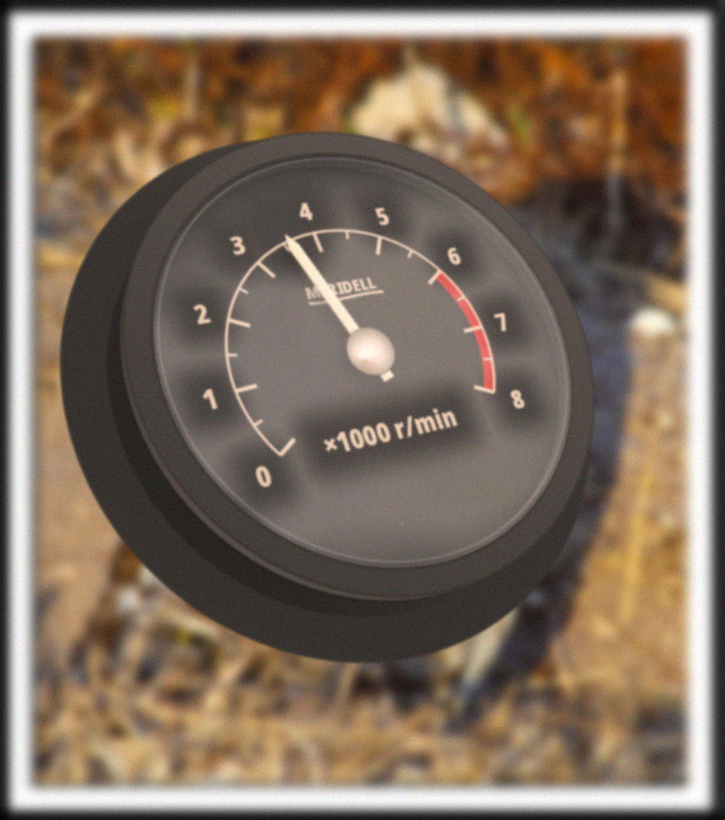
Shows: 3500 rpm
